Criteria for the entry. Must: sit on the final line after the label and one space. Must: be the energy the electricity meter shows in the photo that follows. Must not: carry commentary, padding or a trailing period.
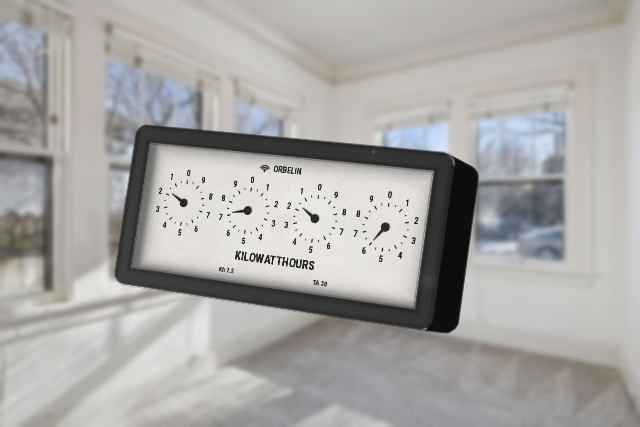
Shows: 1716 kWh
